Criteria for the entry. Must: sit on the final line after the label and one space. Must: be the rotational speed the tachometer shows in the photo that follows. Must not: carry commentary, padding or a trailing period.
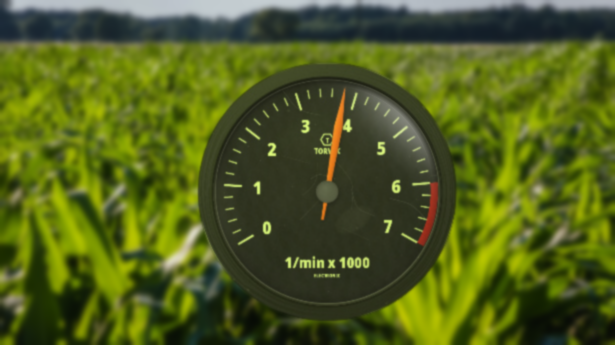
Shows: 3800 rpm
